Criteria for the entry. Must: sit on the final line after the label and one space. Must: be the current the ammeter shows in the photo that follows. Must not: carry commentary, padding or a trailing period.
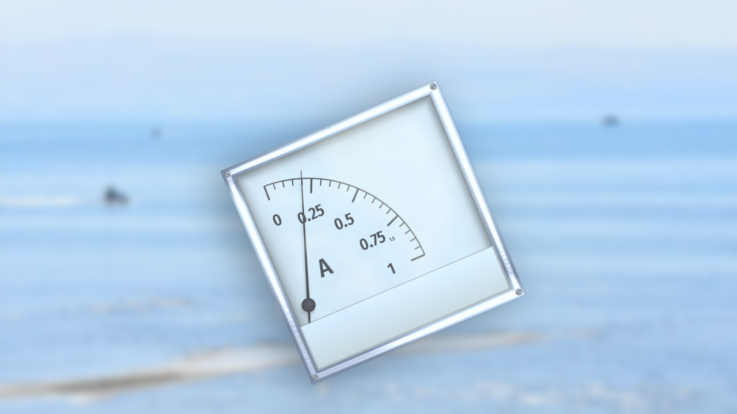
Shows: 0.2 A
